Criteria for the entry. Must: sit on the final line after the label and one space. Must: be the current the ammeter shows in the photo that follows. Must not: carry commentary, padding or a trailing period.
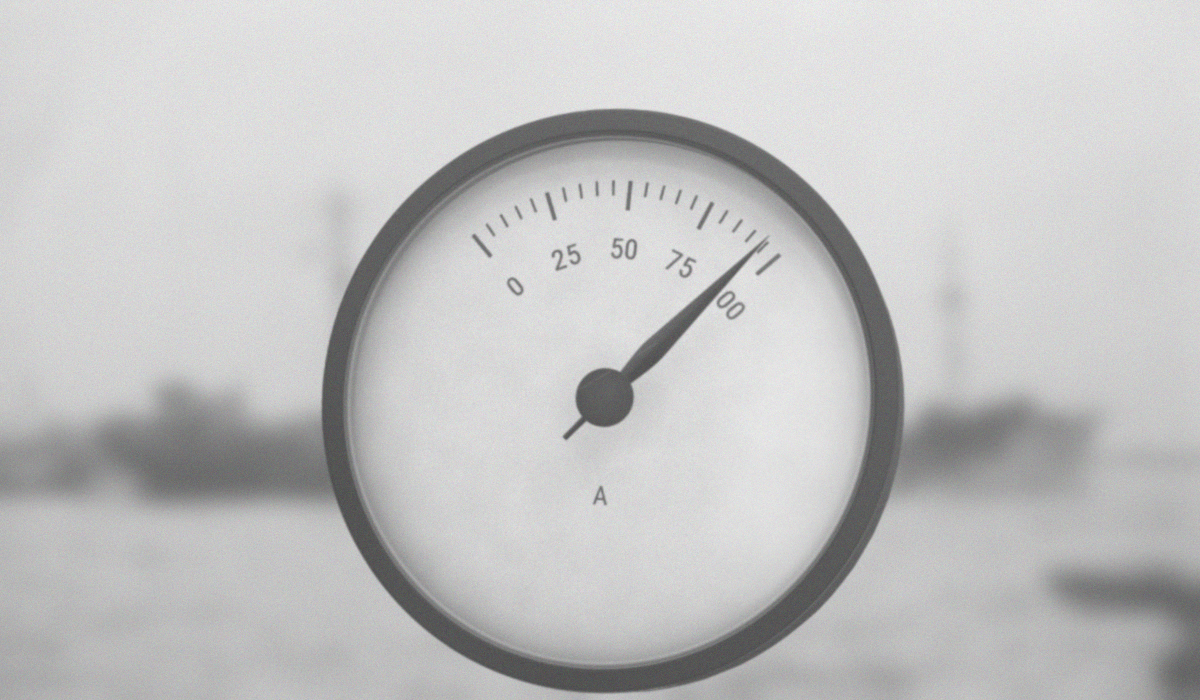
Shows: 95 A
